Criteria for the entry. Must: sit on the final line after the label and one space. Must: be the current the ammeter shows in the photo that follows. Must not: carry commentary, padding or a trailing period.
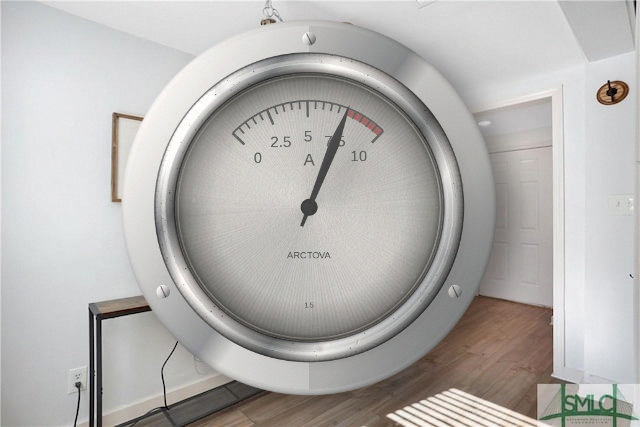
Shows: 7.5 A
